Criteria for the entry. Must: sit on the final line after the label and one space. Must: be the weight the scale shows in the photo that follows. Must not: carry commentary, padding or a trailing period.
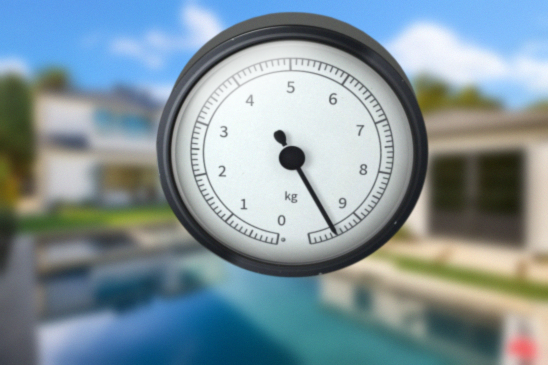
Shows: 9.5 kg
